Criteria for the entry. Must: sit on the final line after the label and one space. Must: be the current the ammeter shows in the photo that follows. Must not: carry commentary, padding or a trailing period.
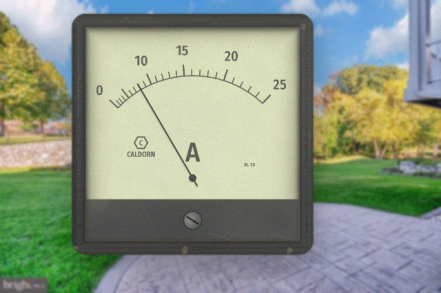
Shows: 8 A
